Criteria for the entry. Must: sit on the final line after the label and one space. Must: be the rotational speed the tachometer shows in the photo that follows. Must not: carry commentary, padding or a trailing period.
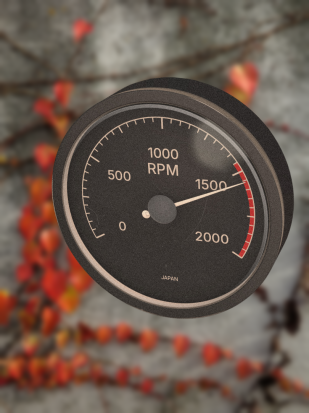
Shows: 1550 rpm
